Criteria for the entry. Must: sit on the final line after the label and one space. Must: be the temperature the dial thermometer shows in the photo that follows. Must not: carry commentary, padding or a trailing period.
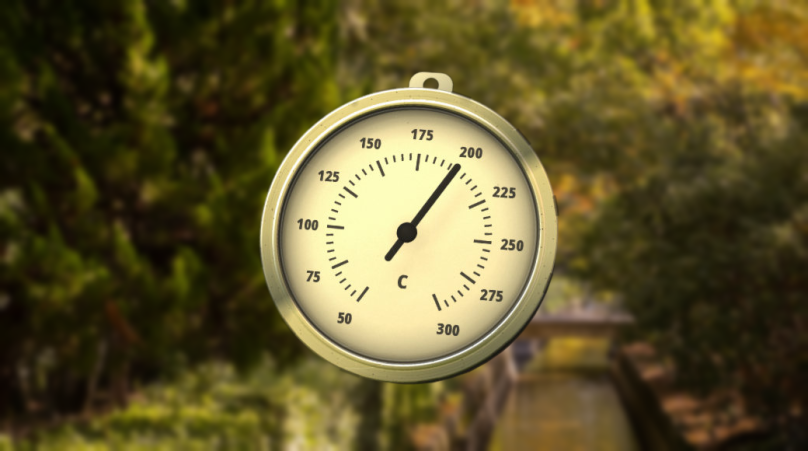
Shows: 200 °C
